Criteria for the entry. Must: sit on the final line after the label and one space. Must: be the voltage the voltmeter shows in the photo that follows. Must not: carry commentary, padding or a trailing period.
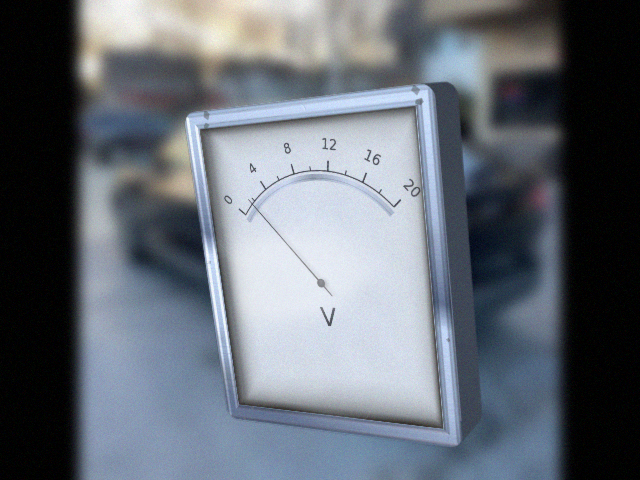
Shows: 2 V
